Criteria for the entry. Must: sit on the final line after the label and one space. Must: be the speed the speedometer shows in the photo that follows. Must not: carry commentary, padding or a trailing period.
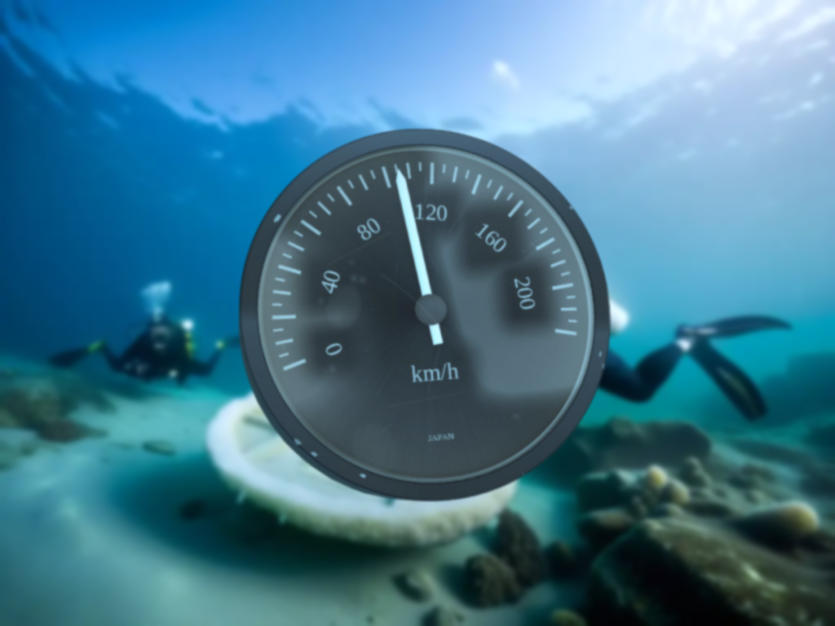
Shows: 105 km/h
